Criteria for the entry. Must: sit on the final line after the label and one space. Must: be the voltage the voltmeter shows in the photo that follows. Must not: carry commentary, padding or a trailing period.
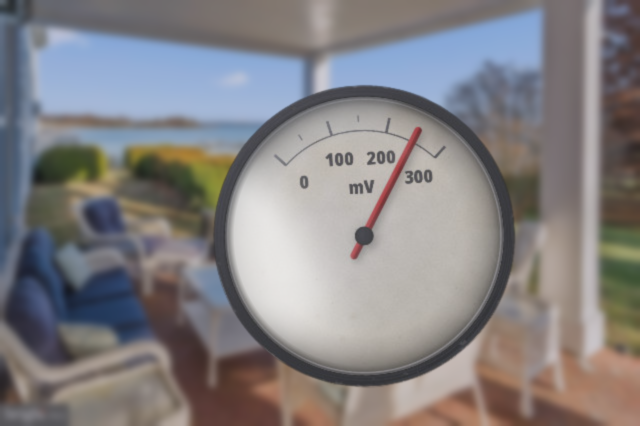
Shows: 250 mV
